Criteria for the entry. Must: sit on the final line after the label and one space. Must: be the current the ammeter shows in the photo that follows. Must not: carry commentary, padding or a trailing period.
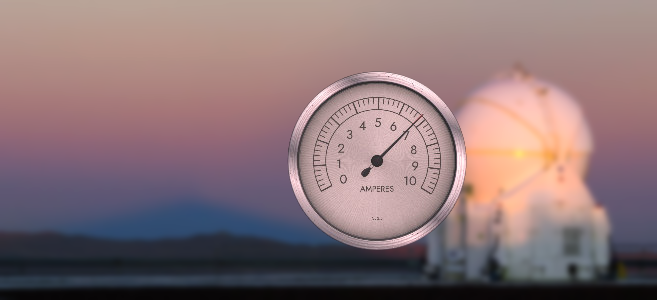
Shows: 6.8 A
